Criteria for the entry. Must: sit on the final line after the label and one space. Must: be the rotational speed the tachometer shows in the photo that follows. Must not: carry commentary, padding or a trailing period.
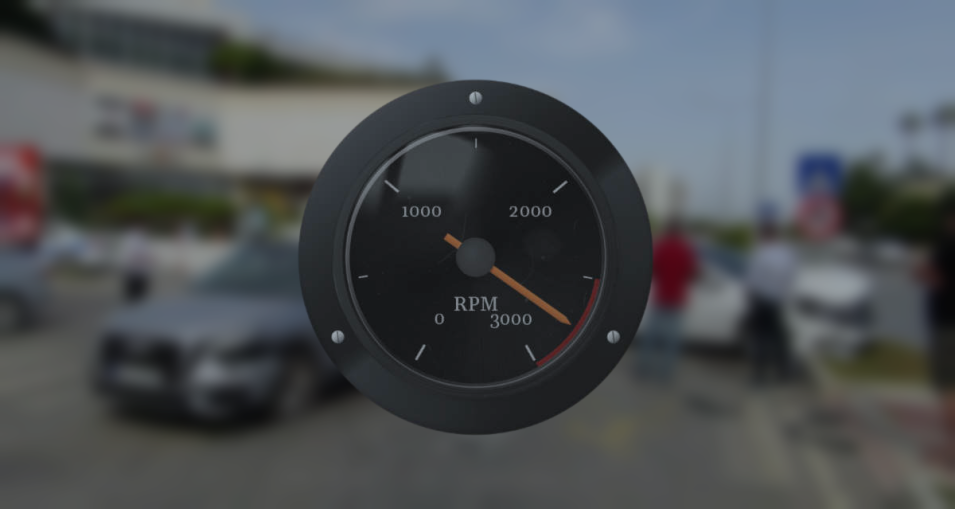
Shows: 2750 rpm
